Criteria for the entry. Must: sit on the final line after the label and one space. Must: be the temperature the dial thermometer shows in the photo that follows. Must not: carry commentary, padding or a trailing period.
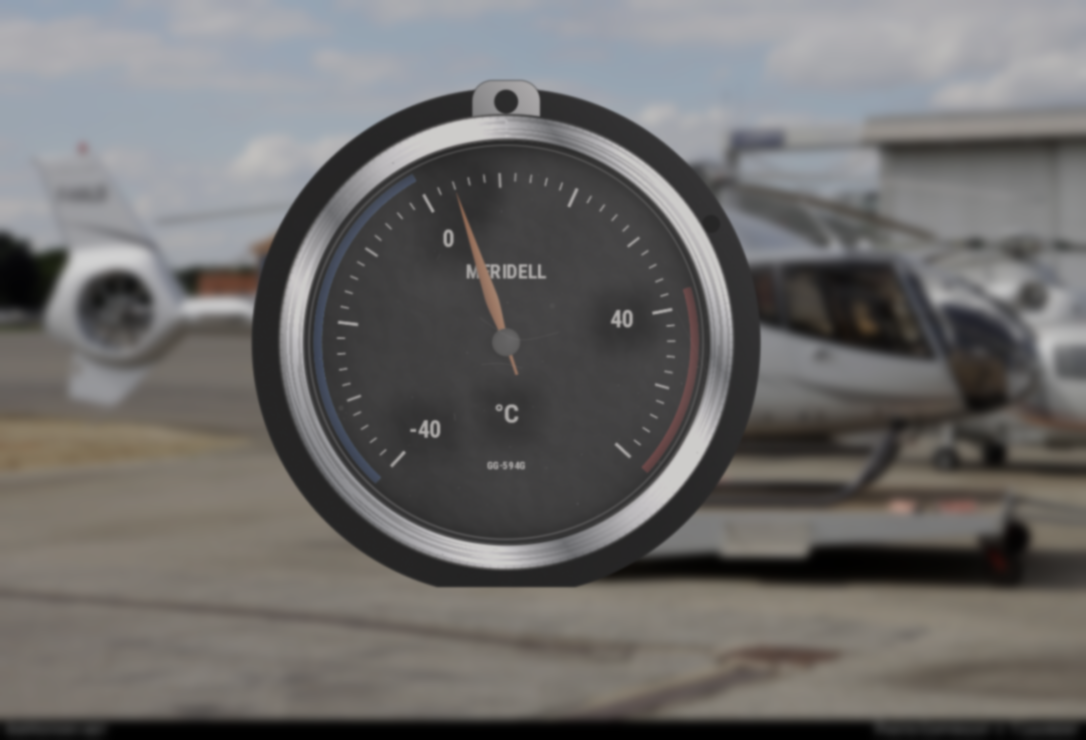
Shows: 4 °C
